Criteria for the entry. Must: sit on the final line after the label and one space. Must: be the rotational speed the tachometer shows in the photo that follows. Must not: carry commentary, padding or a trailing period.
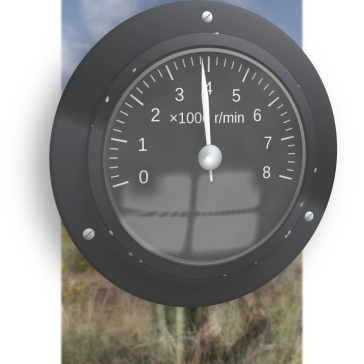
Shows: 3800 rpm
